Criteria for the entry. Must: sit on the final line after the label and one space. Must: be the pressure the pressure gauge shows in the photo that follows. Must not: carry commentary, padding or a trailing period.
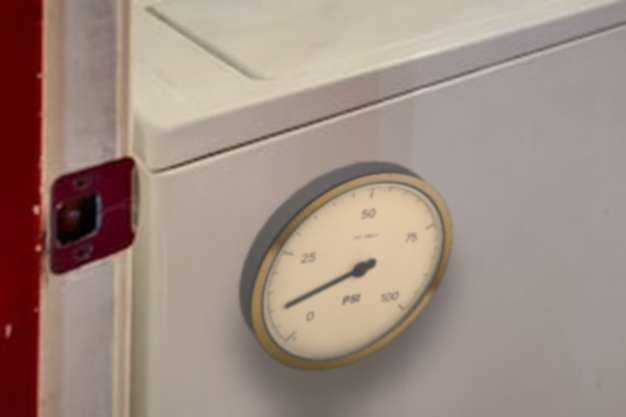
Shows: 10 psi
